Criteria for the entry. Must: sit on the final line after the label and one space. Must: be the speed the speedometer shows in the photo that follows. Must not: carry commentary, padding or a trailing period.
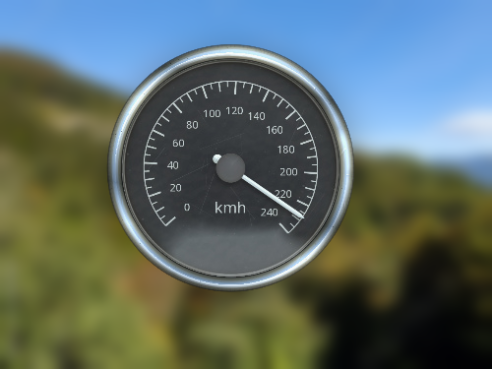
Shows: 227.5 km/h
